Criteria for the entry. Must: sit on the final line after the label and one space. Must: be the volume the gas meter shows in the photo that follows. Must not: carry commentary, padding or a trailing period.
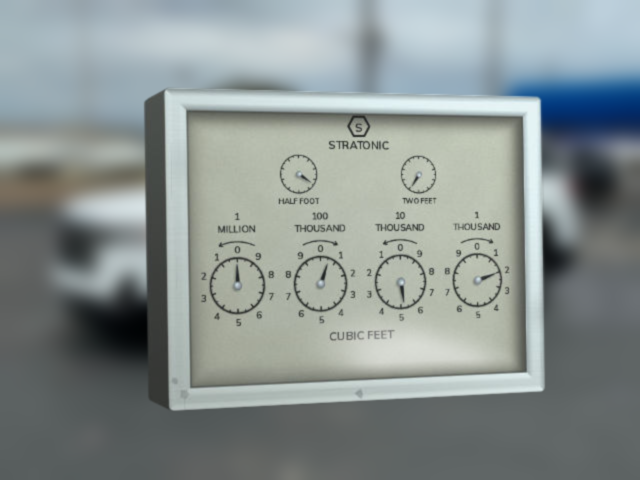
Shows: 5200 ft³
